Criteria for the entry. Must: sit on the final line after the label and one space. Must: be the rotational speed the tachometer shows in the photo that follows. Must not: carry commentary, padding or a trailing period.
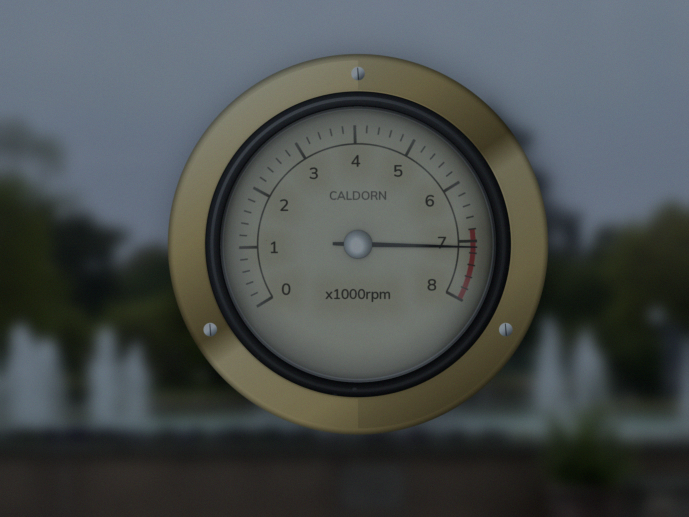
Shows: 7100 rpm
